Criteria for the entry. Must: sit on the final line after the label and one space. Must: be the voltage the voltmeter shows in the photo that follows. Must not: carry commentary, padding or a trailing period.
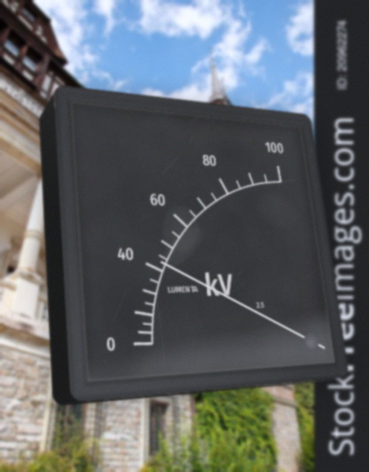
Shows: 42.5 kV
